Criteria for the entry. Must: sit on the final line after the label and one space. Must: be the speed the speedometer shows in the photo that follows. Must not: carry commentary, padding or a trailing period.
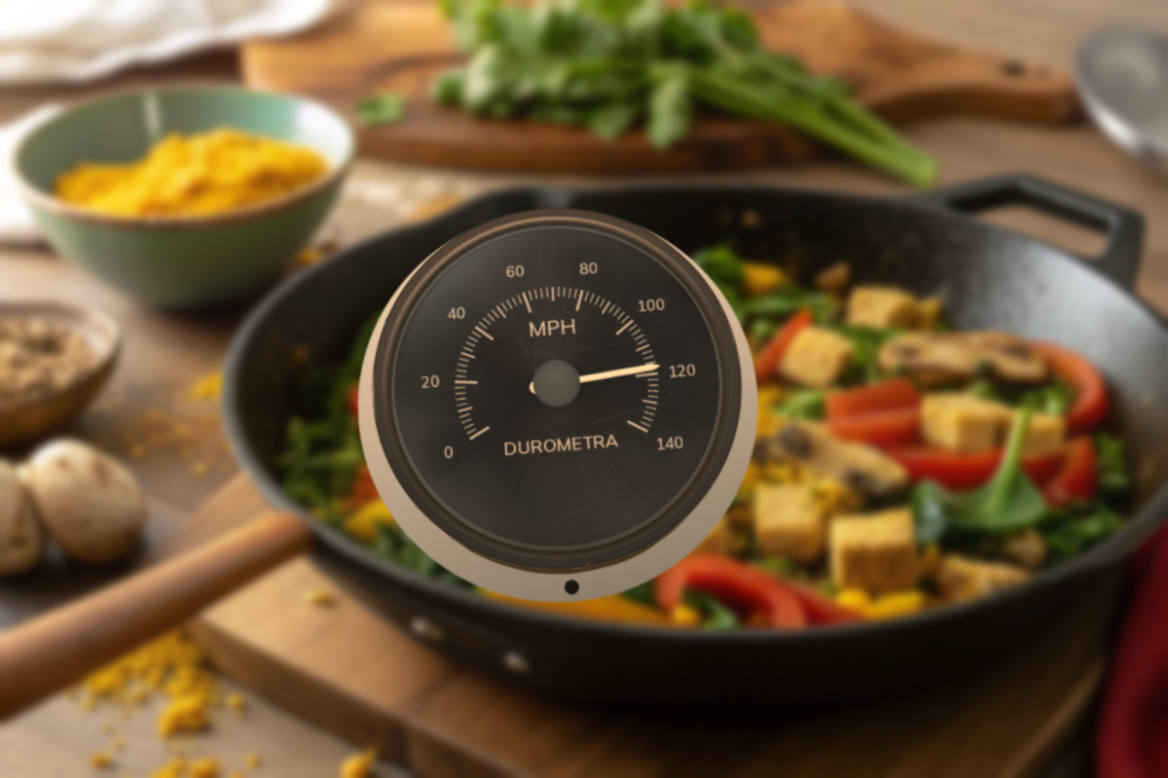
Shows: 118 mph
